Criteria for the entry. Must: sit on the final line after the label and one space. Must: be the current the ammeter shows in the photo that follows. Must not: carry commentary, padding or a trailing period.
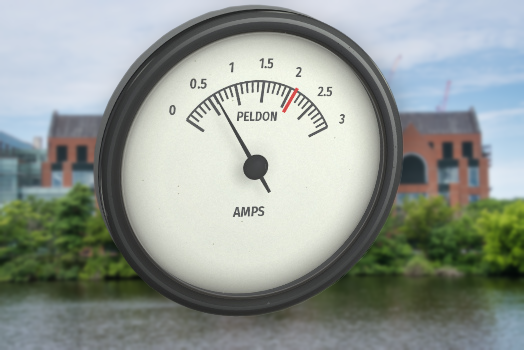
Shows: 0.6 A
